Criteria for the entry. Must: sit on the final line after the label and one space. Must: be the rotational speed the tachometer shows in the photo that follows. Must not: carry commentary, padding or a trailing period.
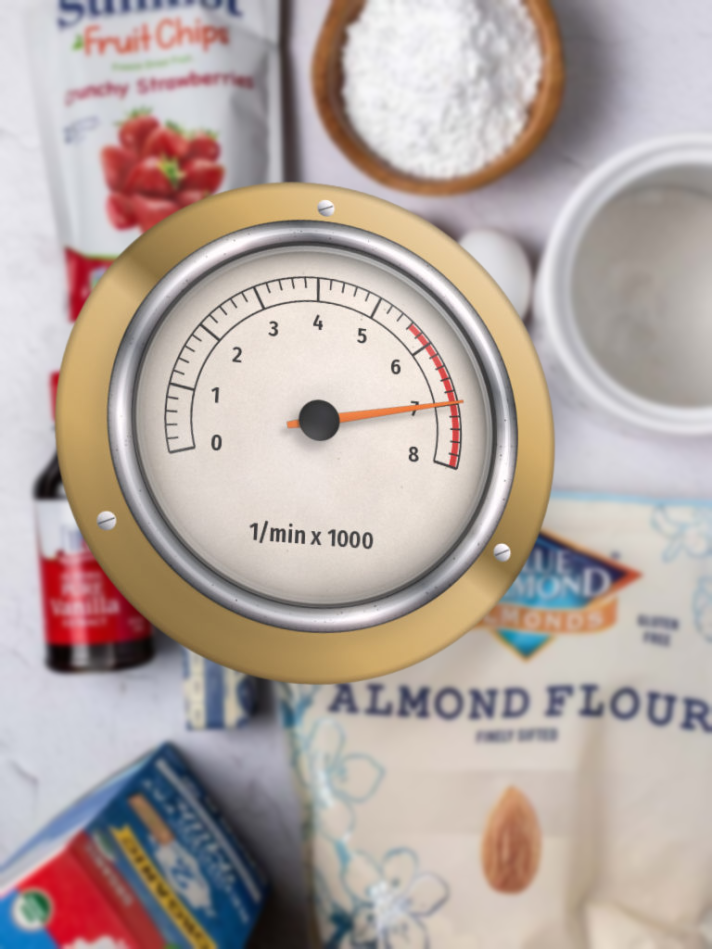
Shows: 7000 rpm
